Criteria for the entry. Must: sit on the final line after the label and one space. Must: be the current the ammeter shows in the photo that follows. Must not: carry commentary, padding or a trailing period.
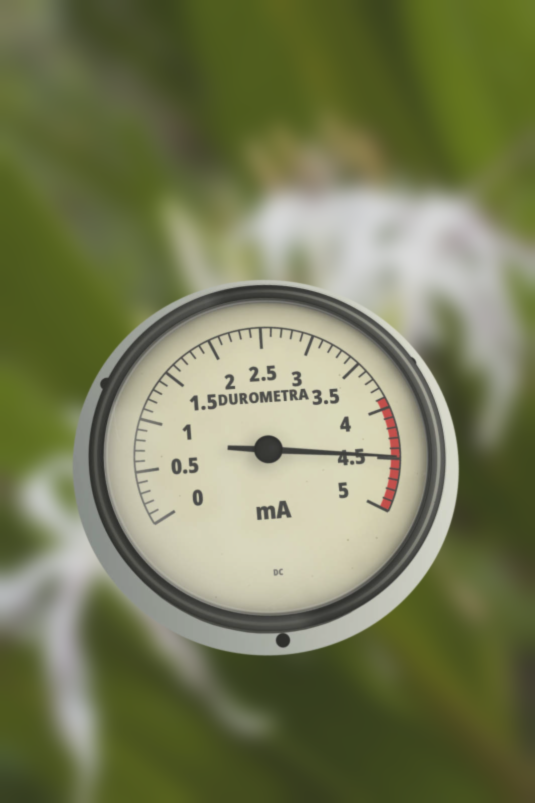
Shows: 4.5 mA
